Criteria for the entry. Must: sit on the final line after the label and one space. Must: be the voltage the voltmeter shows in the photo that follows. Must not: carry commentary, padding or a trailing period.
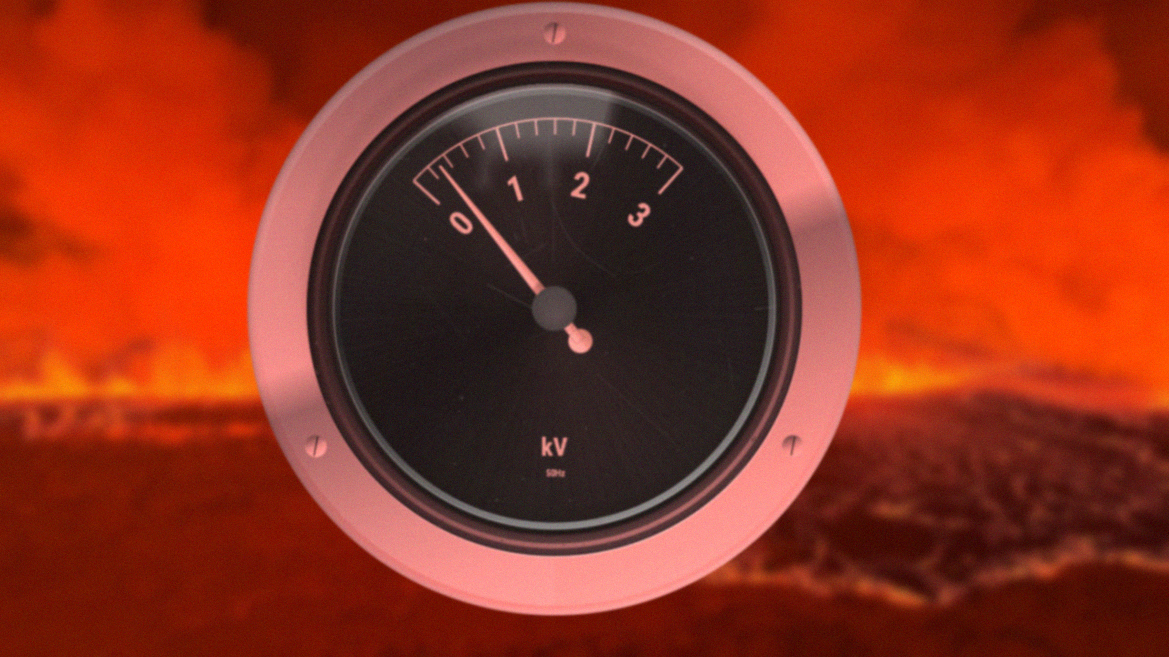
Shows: 0.3 kV
